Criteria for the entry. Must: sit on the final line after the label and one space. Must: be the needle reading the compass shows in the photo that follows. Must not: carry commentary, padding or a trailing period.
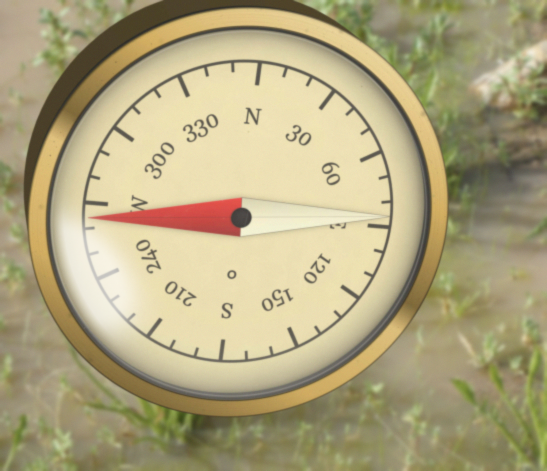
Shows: 265 °
